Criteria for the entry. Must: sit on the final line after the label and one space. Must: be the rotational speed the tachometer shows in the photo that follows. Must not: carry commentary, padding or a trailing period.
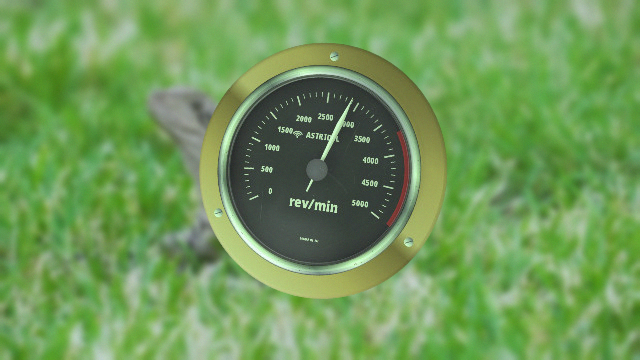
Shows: 2900 rpm
